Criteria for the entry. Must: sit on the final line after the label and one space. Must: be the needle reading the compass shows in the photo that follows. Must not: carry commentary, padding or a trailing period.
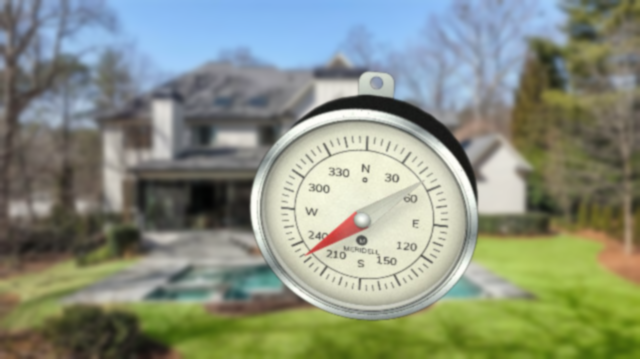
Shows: 230 °
